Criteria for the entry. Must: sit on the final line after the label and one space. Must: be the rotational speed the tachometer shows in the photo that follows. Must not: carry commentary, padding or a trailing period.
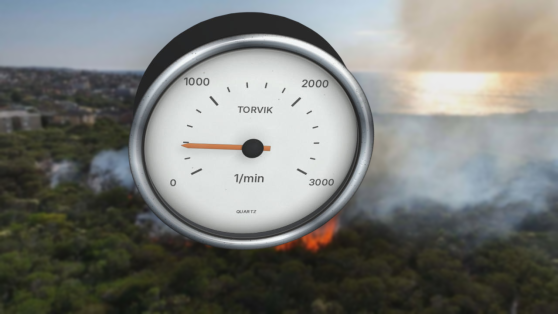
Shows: 400 rpm
